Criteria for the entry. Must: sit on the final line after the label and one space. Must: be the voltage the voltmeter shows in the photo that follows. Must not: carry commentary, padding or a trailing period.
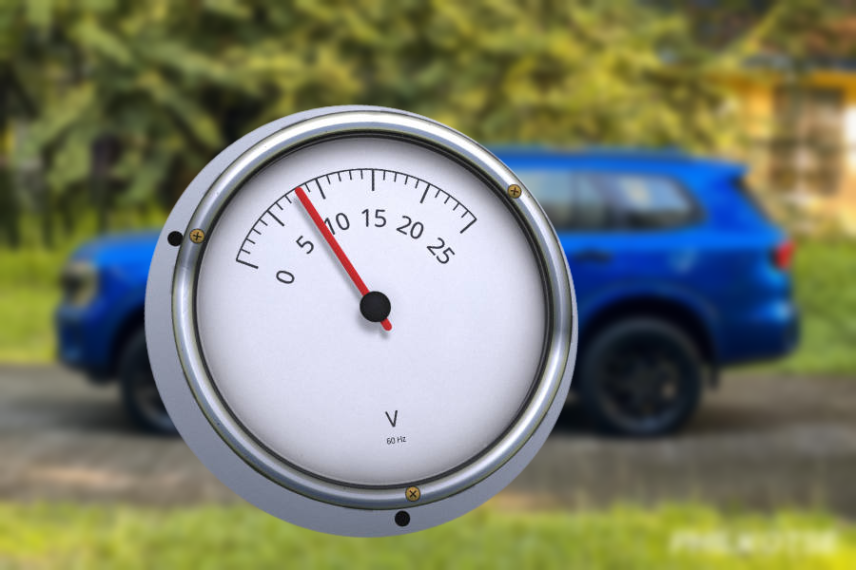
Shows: 8 V
